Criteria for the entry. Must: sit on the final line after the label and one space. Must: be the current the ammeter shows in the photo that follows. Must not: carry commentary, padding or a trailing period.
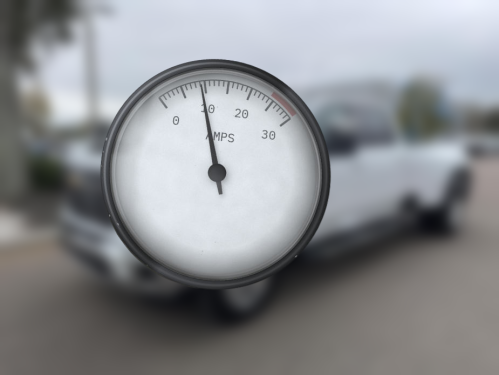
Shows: 9 A
